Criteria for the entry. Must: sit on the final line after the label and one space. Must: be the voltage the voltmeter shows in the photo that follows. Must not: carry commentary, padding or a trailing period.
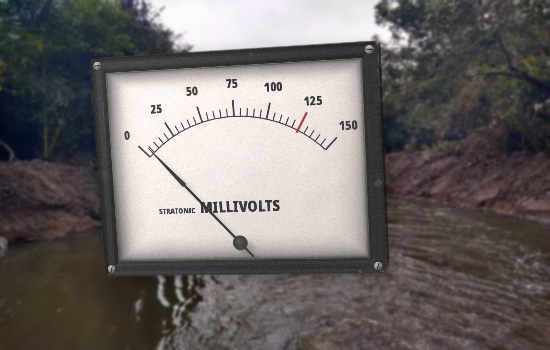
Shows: 5 mV
